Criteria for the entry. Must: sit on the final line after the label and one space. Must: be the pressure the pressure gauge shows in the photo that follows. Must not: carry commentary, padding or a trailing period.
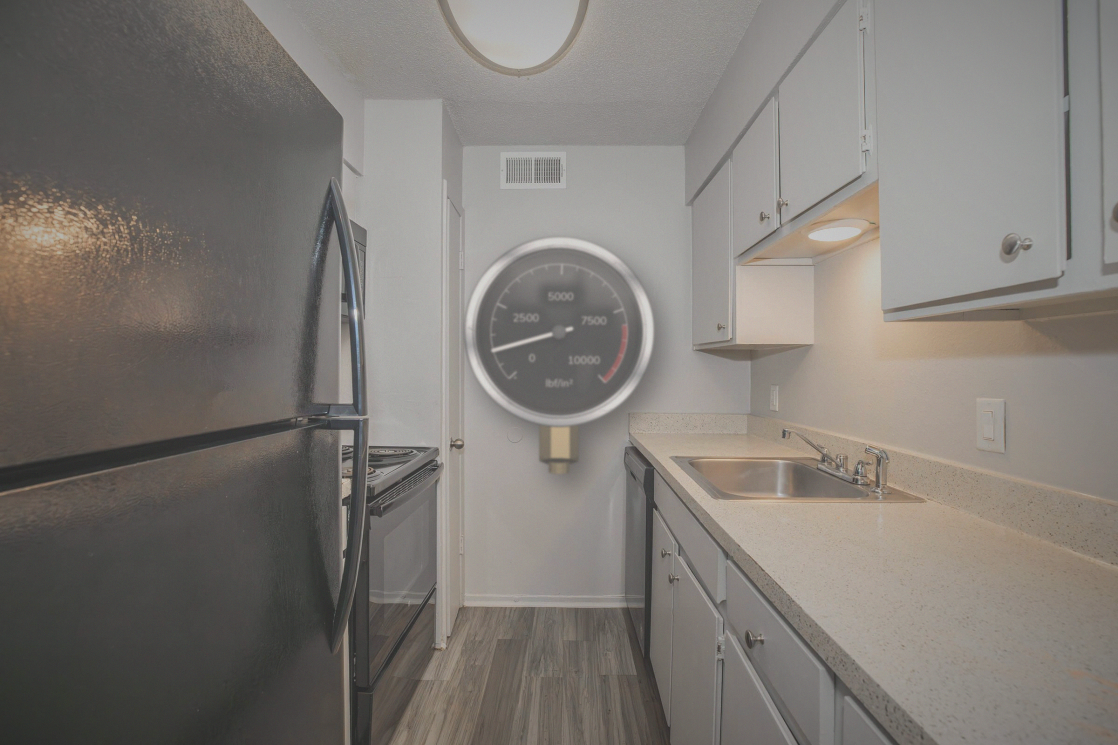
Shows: 1000 psi
